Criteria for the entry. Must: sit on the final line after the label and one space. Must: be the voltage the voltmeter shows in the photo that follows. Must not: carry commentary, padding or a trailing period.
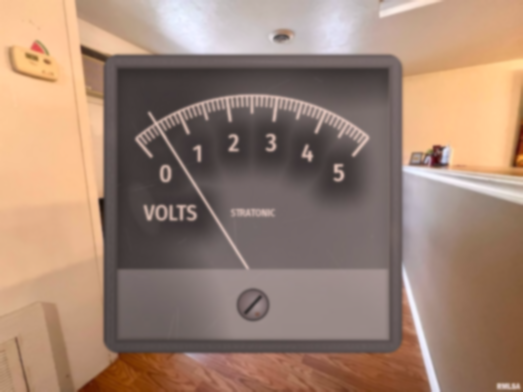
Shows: 0.5 V
